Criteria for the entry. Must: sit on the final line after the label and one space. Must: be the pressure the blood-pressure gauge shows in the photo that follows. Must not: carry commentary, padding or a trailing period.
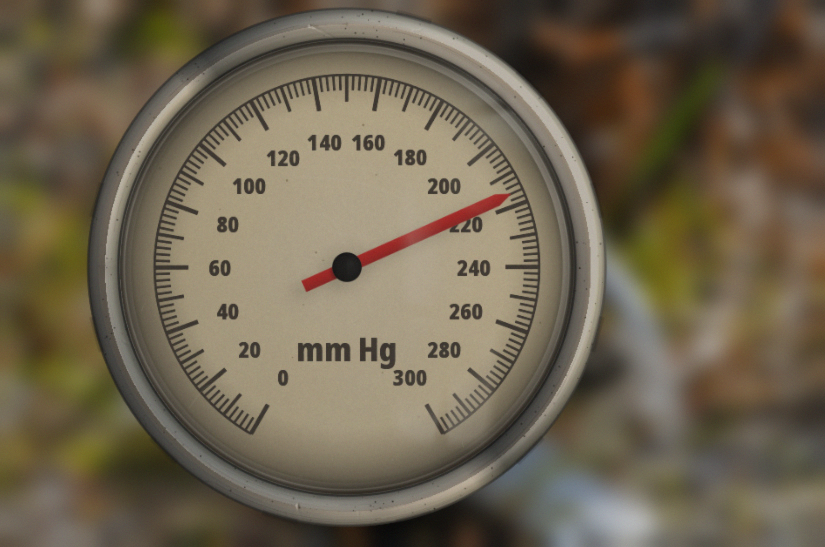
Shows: 216 mmHg
